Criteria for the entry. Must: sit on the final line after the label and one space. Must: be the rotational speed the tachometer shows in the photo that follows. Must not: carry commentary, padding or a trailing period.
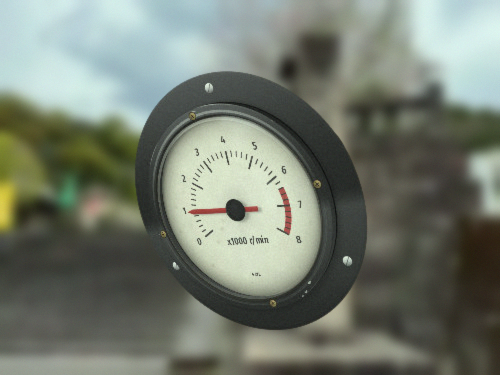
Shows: 1000 rpm
